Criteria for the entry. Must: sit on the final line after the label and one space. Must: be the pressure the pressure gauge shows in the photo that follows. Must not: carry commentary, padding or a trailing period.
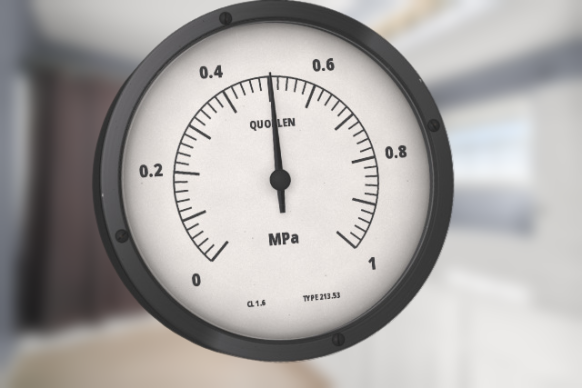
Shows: 0.5 MPa
